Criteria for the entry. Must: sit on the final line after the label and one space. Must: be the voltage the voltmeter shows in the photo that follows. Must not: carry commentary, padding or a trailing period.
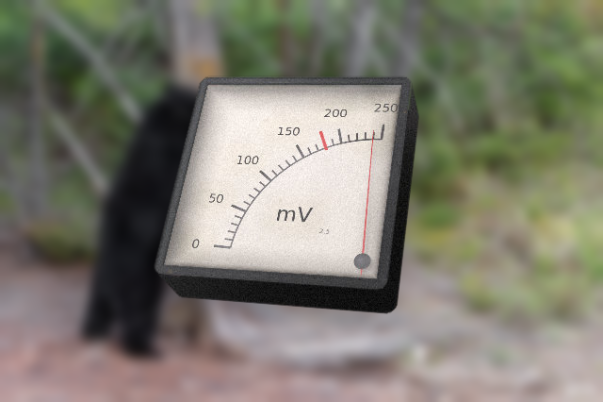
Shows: 240 mV
